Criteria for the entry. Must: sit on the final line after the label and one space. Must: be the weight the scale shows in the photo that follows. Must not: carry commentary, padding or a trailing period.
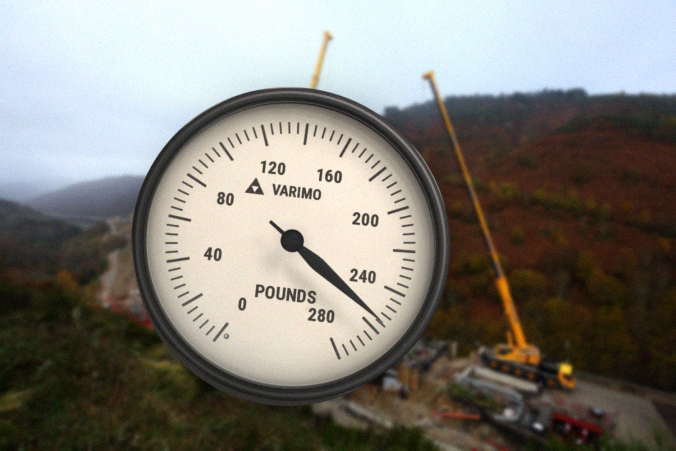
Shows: 256 lb
